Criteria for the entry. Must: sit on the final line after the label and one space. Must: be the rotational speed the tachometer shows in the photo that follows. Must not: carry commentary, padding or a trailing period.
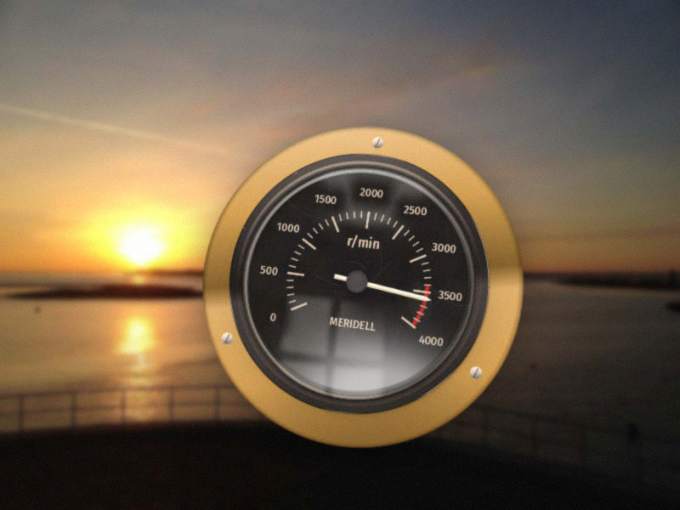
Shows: 3600 rpm
